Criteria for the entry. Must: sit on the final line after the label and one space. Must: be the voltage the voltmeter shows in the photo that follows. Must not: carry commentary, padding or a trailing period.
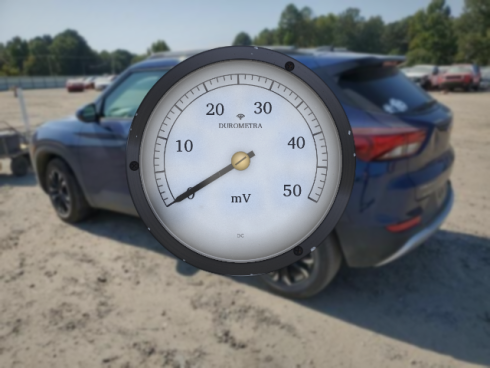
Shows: 0 mV
